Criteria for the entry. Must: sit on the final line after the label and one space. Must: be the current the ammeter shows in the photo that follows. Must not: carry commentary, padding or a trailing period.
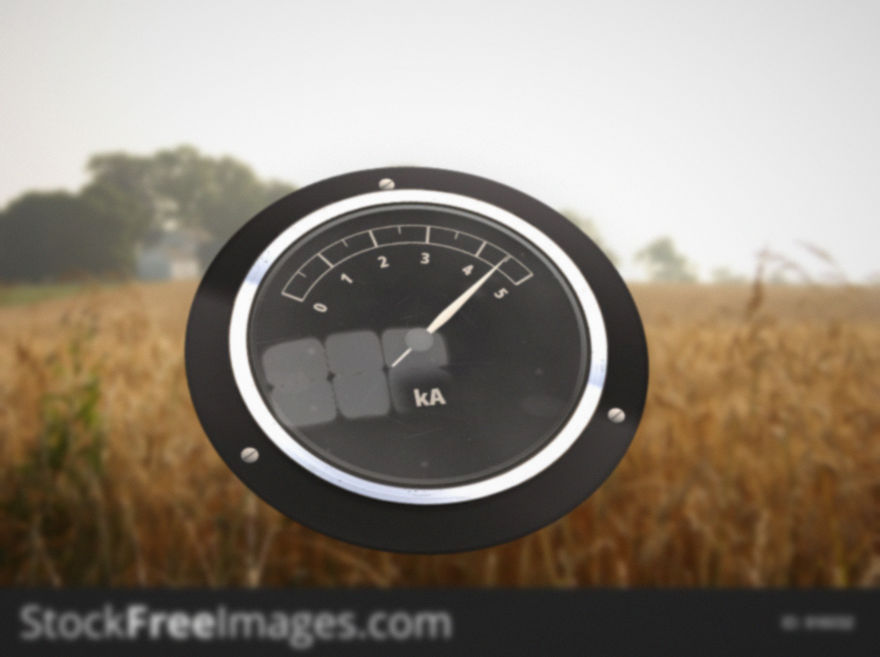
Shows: 4.5 kA
